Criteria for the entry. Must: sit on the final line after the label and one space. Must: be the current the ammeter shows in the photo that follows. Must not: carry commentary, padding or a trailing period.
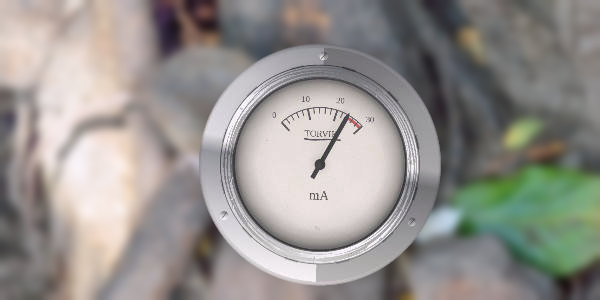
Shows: 24 mA
